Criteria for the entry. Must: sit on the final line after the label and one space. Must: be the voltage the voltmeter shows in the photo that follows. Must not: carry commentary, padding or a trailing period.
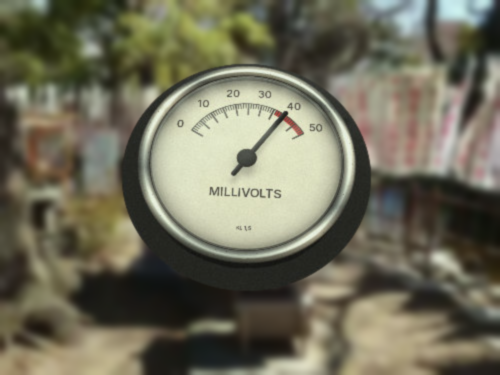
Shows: 40 mV
